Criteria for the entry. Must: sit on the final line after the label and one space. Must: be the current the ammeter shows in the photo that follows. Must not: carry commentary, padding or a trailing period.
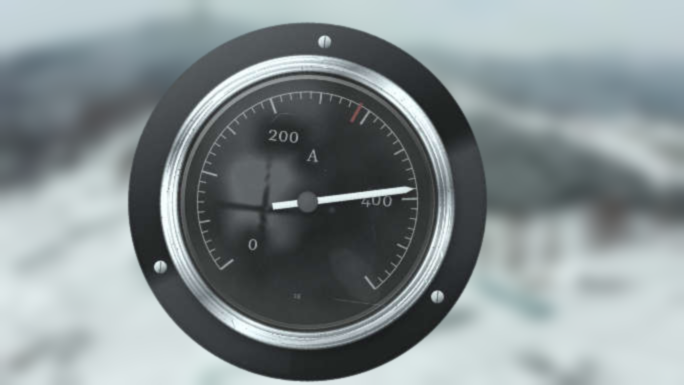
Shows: 390 A
